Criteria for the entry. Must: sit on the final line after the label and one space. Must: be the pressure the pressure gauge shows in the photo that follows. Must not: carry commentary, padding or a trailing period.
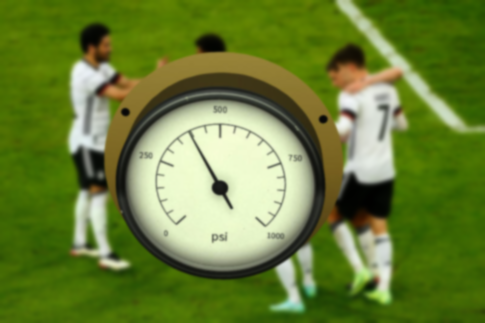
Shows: 400 psi
